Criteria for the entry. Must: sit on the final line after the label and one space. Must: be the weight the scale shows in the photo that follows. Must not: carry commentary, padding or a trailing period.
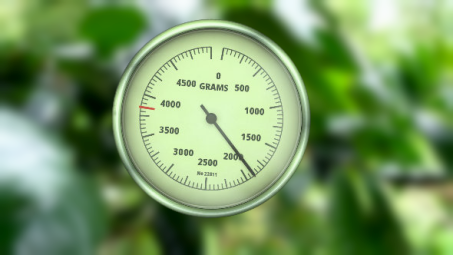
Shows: 1900 g
